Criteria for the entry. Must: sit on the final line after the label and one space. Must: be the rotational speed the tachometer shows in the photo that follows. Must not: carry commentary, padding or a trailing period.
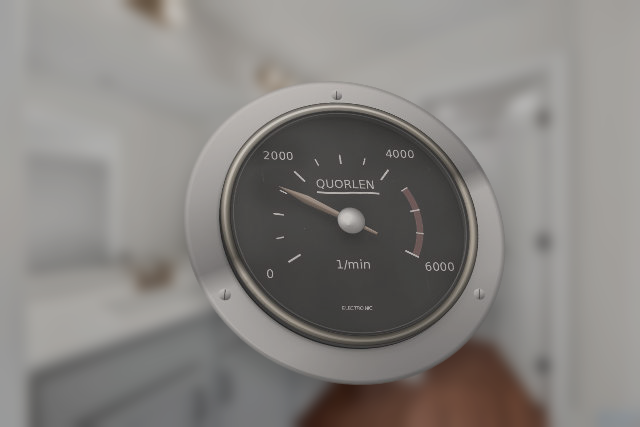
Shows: 1500 rpm
